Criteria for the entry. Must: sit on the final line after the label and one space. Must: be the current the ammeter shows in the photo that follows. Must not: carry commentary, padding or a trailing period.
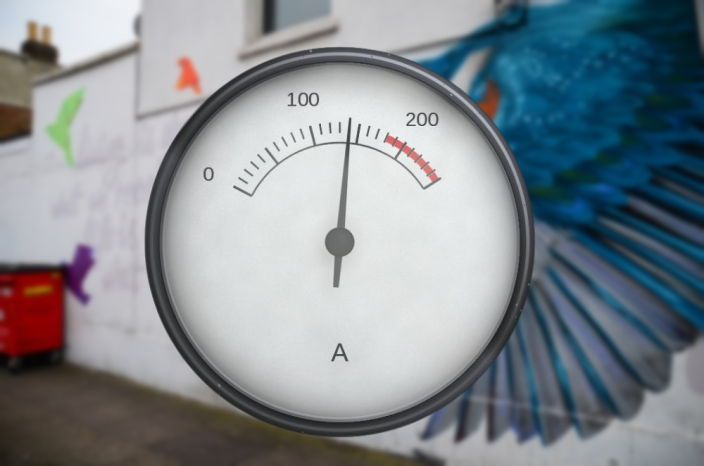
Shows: 140 A
